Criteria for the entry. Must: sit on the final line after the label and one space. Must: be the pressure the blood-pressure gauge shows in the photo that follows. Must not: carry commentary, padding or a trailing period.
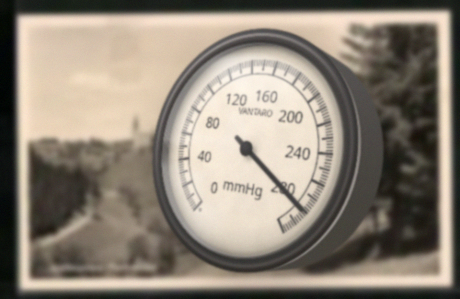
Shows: 280 mmHg
